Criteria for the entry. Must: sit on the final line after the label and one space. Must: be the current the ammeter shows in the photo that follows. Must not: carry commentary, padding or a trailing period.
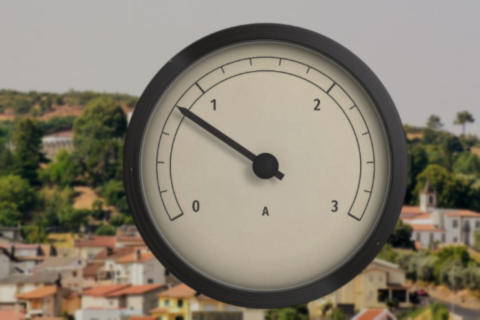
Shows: 0.8 A
